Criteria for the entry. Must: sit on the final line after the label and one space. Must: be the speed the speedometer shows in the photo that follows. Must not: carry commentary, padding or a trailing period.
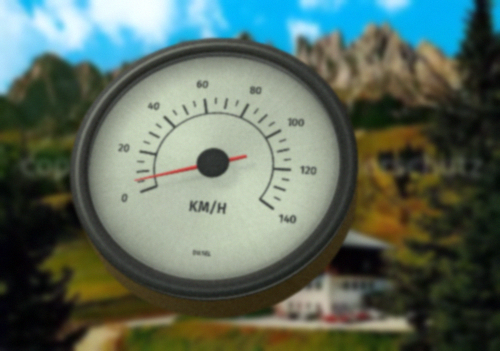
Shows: 5 km/h
